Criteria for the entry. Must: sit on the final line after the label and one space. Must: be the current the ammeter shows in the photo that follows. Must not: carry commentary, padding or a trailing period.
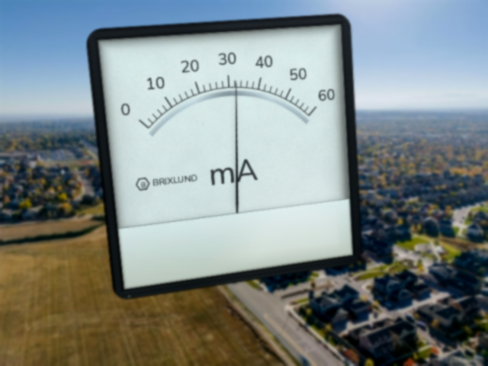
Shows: 32 mA
